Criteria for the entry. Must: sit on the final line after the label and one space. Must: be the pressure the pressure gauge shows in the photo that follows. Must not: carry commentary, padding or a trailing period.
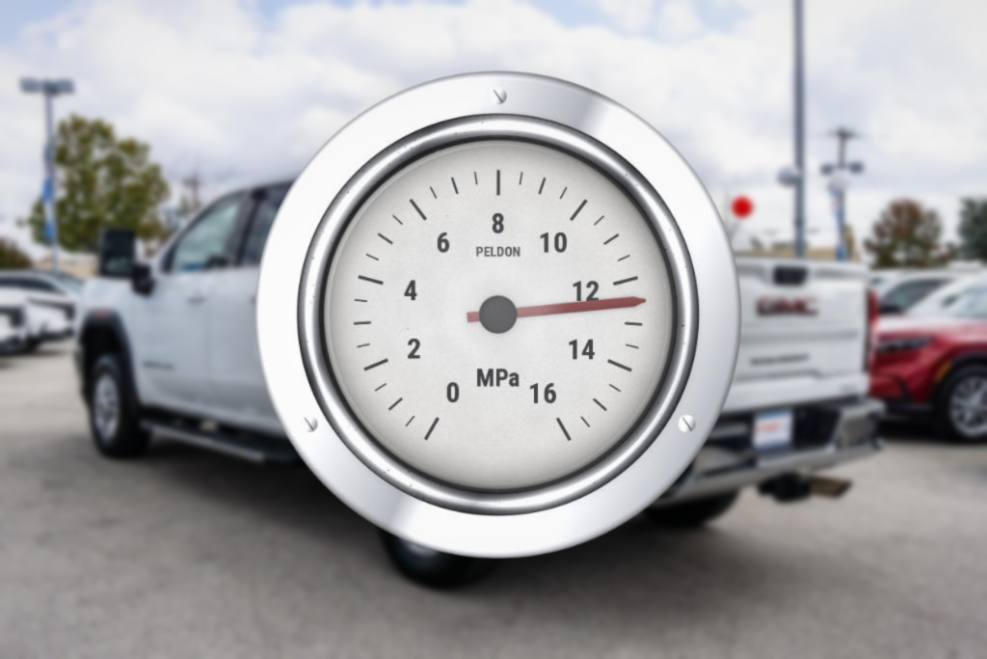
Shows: 12.5 MPa
